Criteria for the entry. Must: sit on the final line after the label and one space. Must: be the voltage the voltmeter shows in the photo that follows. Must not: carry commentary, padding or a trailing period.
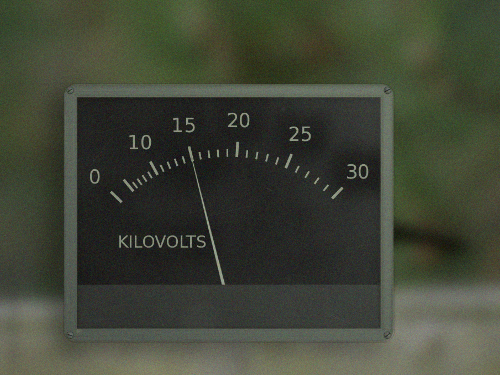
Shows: 15 kV
